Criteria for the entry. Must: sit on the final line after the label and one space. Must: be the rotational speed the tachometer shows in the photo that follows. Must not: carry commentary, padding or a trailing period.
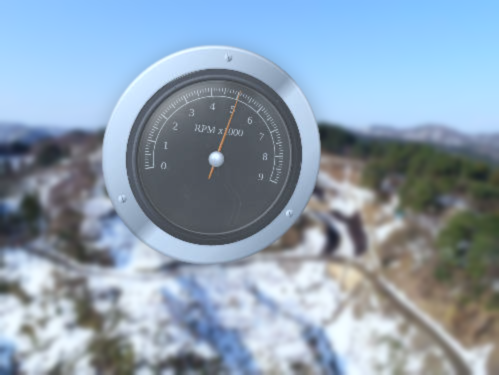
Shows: 5000 rpm
